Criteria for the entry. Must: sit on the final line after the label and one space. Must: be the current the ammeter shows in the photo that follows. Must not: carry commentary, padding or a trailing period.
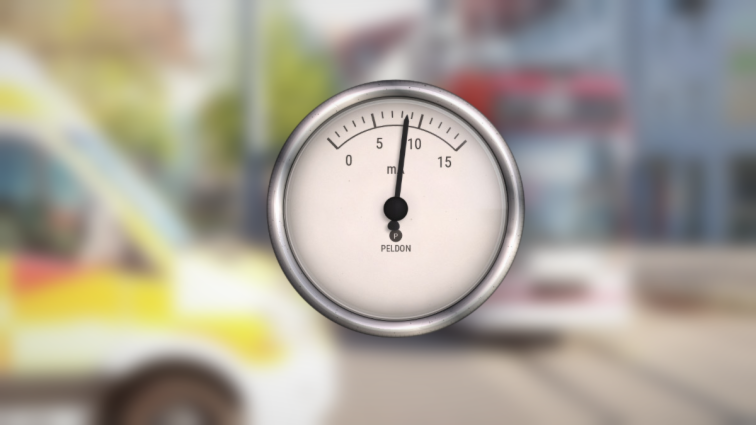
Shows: 8.5 mA
